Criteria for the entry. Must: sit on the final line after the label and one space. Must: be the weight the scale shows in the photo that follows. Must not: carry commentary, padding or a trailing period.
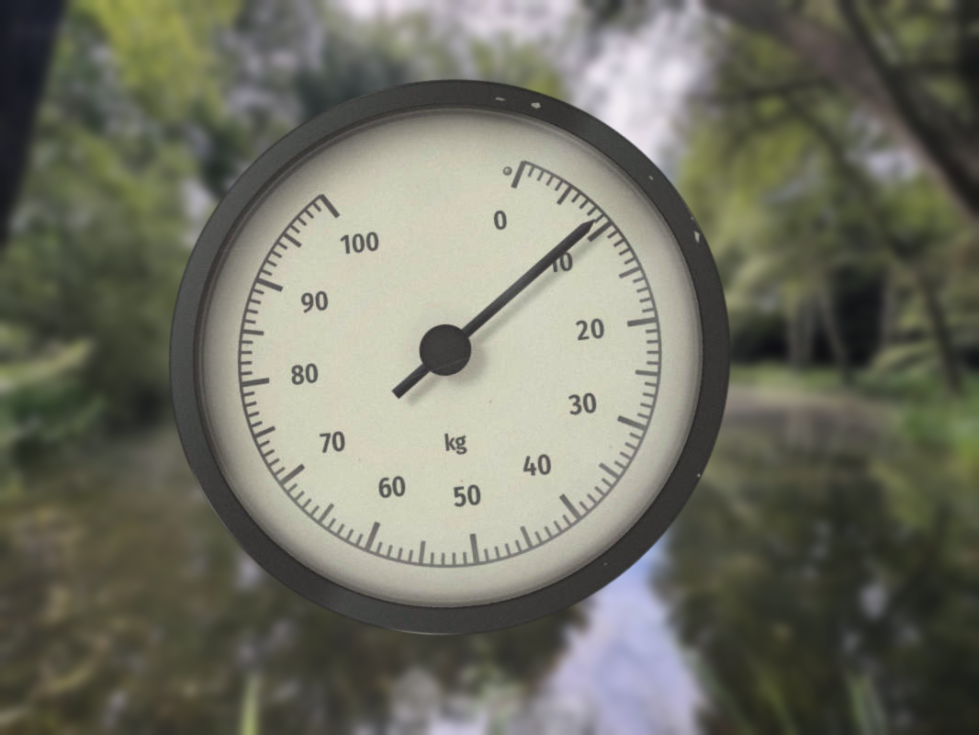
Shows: 9 kg
